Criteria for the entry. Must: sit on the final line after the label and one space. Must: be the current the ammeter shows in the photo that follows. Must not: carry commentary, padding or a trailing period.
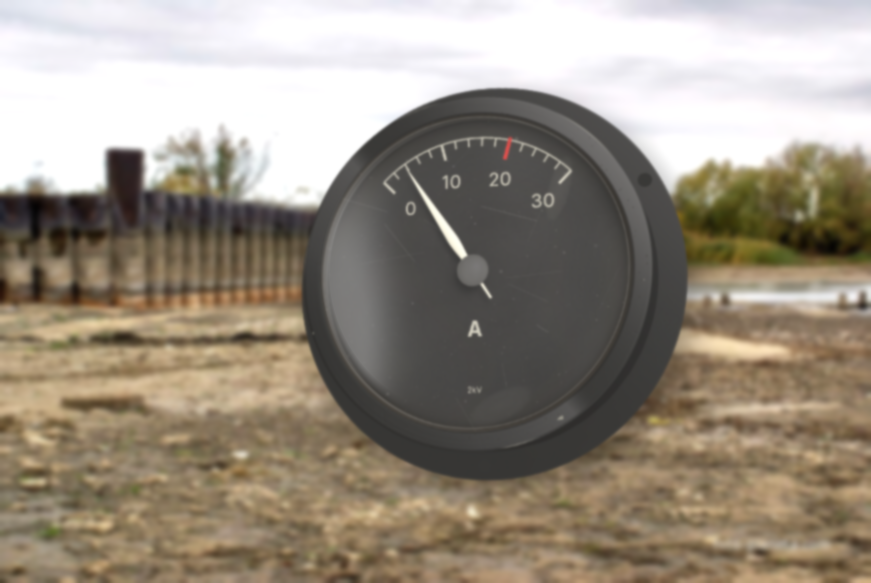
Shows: 4 A
